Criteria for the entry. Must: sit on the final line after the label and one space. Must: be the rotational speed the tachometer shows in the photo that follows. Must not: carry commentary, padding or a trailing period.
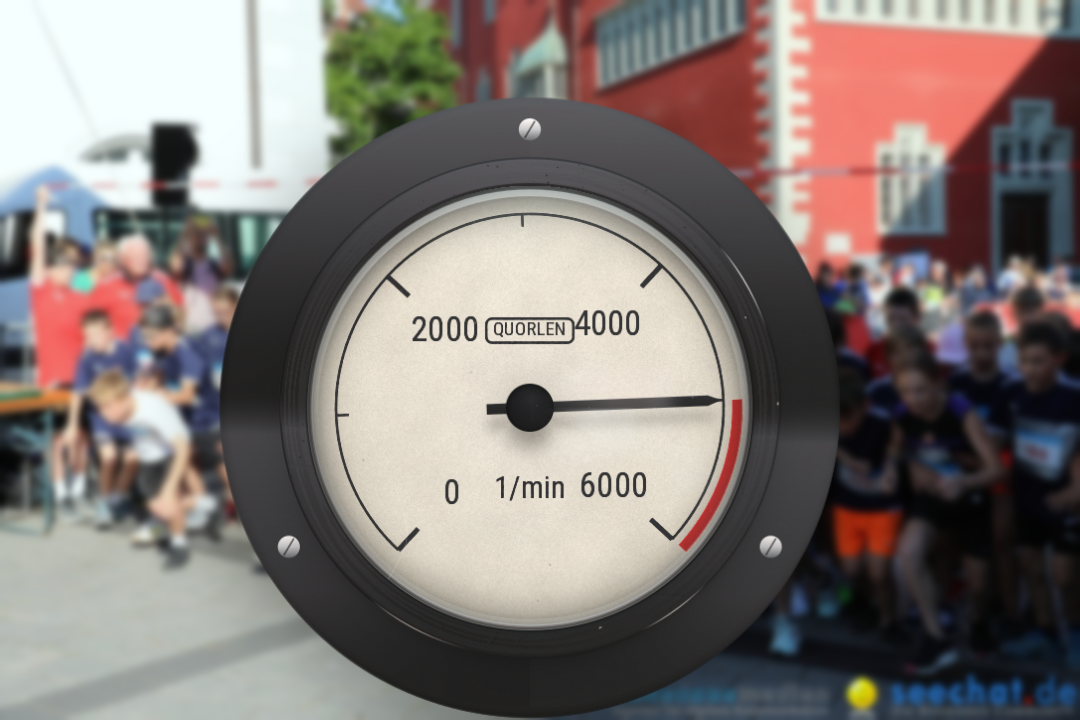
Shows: 5000 rpm
